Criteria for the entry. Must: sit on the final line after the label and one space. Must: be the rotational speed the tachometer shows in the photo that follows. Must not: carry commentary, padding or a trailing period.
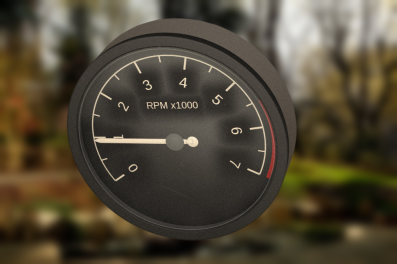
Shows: 1000 rpm
